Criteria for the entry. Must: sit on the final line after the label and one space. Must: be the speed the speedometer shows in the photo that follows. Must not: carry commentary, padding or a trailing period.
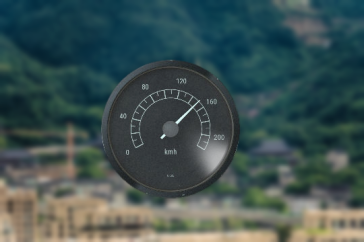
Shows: 150 km/h
